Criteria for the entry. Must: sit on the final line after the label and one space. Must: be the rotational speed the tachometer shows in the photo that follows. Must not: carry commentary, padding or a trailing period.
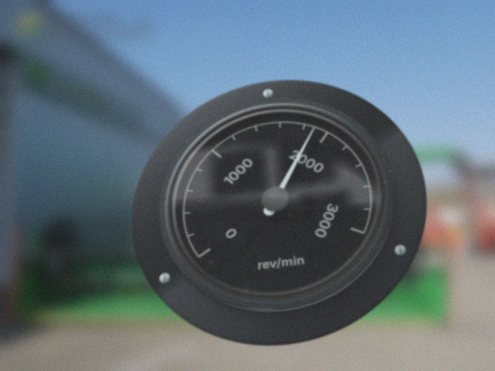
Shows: 1900 rpm
